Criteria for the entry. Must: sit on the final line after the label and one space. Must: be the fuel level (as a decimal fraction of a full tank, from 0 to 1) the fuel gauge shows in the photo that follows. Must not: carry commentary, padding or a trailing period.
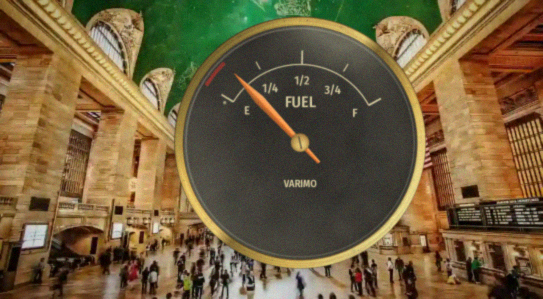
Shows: 0.125
